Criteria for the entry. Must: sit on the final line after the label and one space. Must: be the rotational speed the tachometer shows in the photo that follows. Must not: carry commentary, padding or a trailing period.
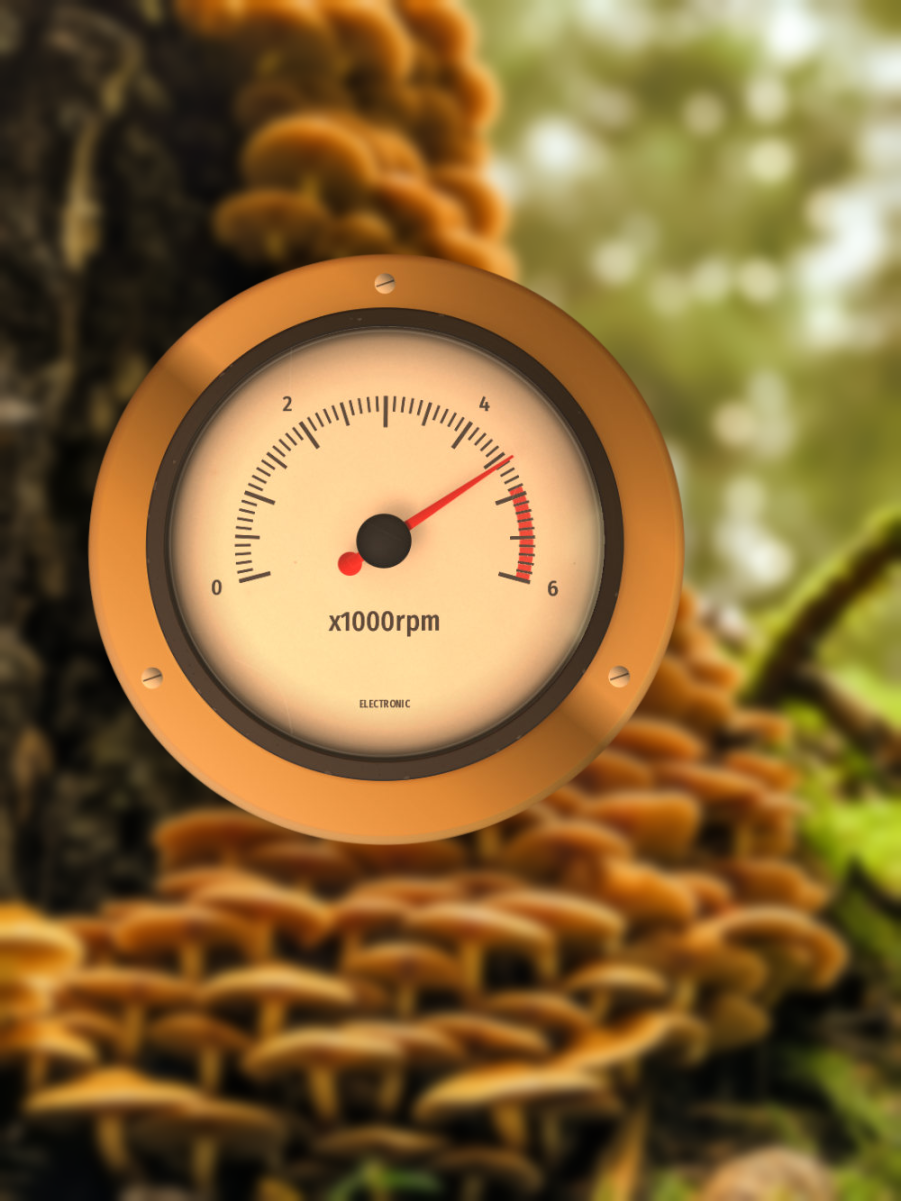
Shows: 4600 rpm
